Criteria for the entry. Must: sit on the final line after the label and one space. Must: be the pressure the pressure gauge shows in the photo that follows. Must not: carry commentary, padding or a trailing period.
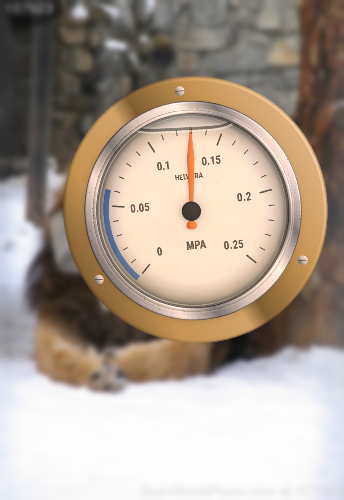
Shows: 0.13 MPa
